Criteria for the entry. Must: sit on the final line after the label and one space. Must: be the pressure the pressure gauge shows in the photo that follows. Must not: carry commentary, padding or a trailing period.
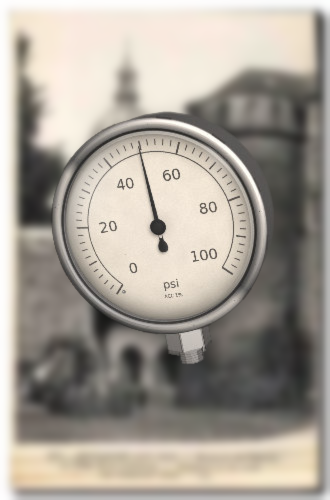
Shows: 50 psi
